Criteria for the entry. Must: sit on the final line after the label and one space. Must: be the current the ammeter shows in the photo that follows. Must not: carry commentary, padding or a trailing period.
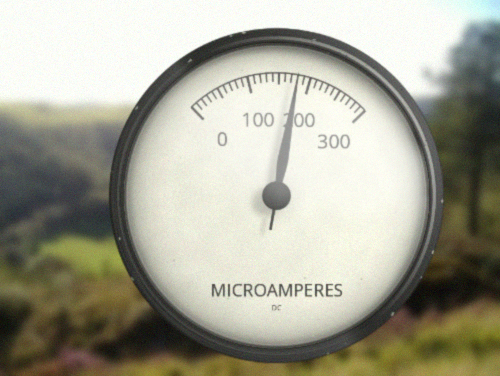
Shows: 180 µA
